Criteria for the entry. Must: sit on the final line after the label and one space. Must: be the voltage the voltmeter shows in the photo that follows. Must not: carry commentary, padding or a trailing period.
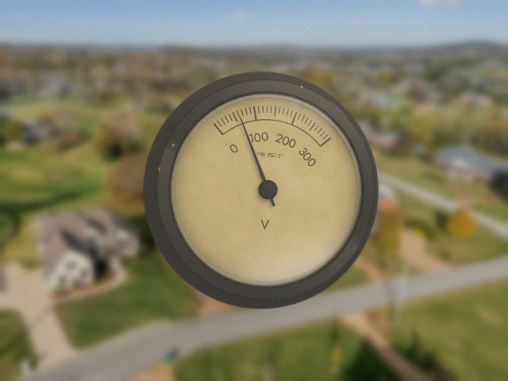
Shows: 60 V
